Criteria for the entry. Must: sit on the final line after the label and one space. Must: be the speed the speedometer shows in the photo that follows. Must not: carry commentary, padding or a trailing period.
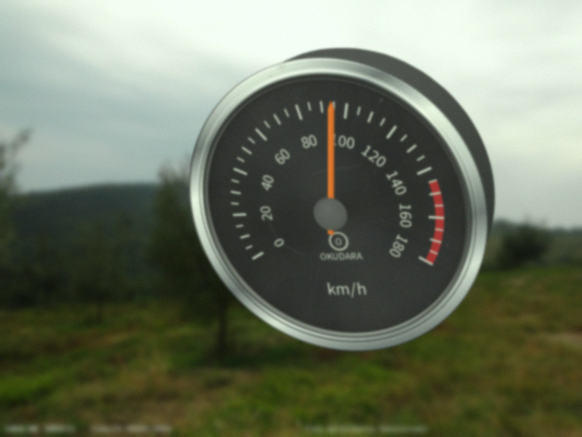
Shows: 95 km/h
